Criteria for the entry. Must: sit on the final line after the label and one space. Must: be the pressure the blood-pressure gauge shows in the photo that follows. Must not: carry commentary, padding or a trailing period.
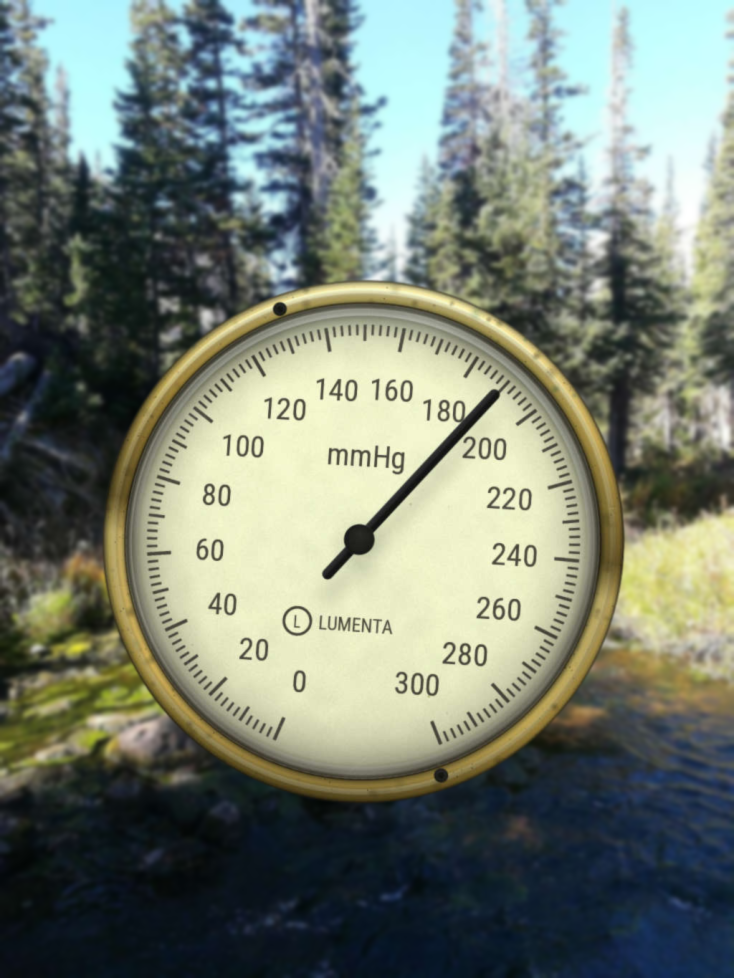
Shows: 190 mmHg
